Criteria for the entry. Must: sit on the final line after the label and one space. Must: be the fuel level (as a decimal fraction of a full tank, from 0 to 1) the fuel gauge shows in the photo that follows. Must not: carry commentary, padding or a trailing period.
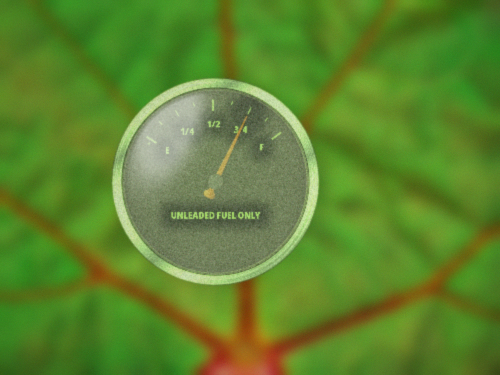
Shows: 0.75
